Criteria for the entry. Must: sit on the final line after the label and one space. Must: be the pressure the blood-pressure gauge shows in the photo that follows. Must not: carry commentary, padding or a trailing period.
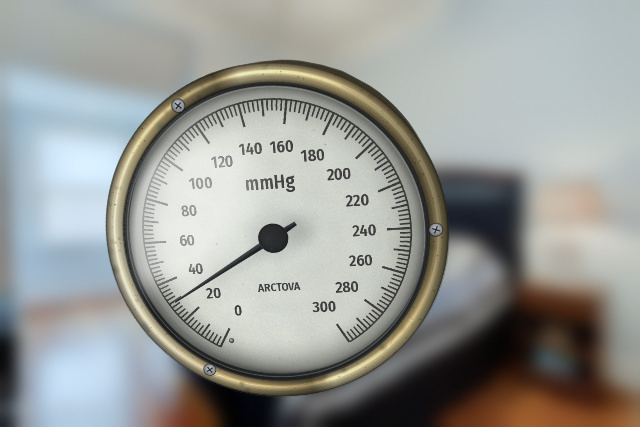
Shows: 30 mmHg
